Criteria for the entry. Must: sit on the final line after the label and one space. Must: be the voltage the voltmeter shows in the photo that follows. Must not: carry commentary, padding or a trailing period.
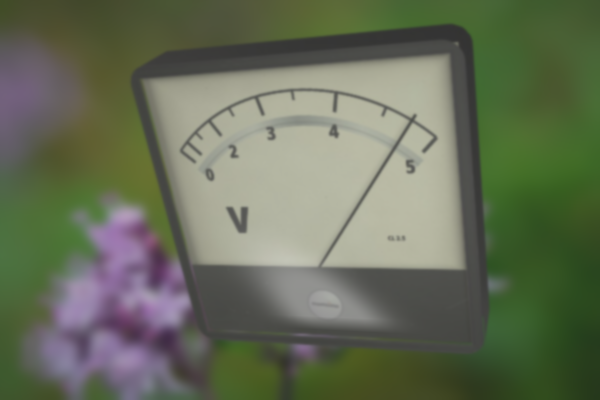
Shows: 4.75 V
